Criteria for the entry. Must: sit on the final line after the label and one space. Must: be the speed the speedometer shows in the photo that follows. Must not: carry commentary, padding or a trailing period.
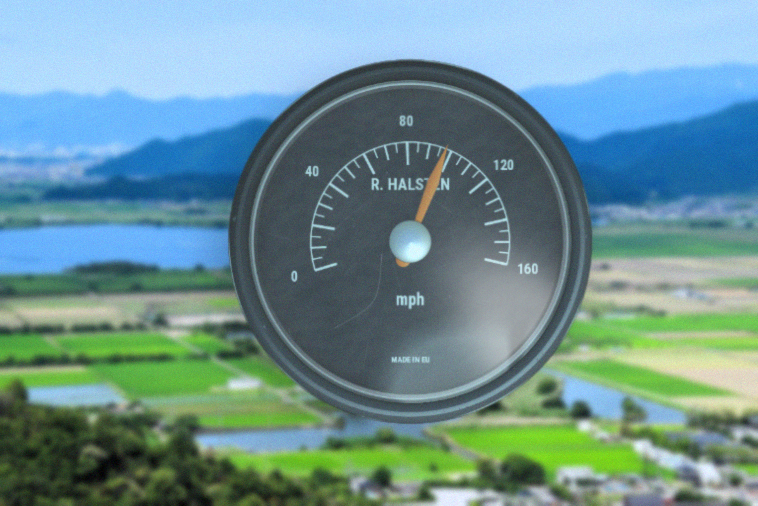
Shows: 97.5 mph
